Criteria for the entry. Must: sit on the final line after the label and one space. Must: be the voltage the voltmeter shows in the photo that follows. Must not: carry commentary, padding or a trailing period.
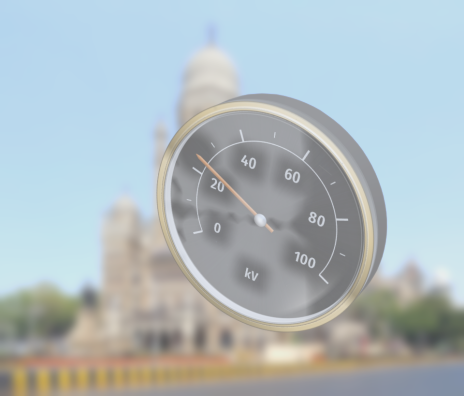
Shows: 25 kV
